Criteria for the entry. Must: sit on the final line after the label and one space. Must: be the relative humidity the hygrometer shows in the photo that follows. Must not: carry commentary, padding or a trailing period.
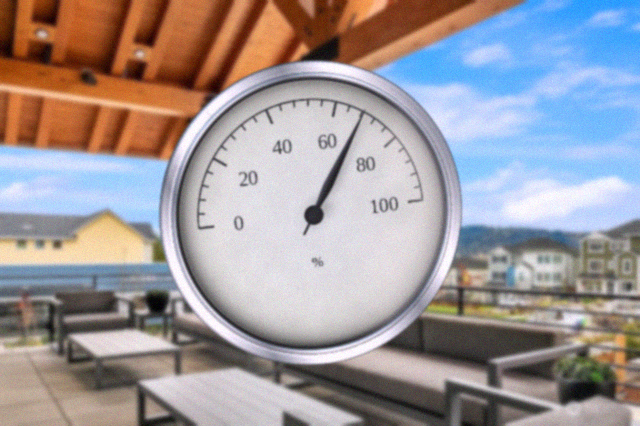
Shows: 68 %
